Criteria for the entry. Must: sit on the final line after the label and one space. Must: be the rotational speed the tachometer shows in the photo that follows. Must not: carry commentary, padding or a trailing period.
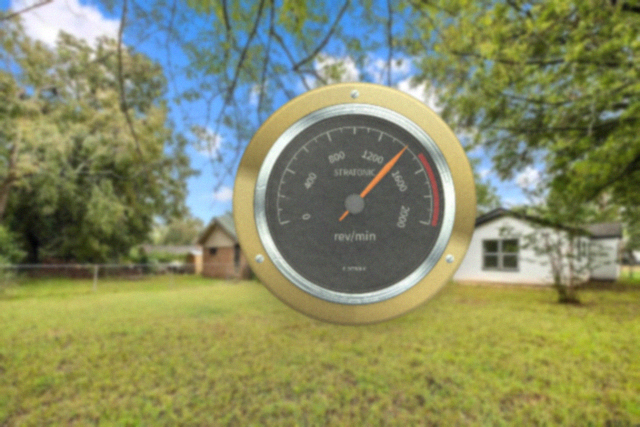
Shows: 1400 rpm
